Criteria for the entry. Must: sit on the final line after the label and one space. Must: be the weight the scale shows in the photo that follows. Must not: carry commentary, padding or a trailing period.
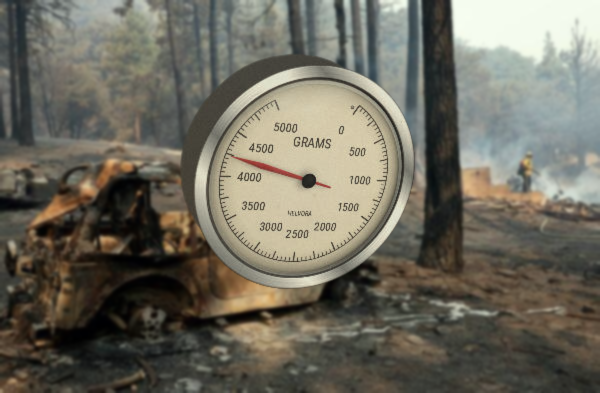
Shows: 4250 g
